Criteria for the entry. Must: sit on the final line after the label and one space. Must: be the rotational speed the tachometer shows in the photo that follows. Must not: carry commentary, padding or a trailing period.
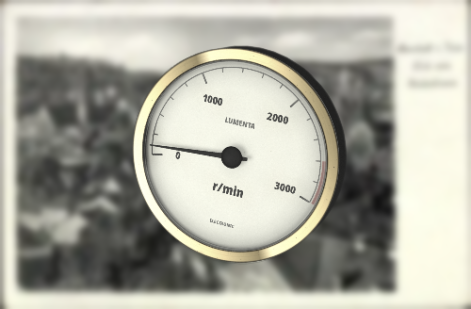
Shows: 100 rpm
